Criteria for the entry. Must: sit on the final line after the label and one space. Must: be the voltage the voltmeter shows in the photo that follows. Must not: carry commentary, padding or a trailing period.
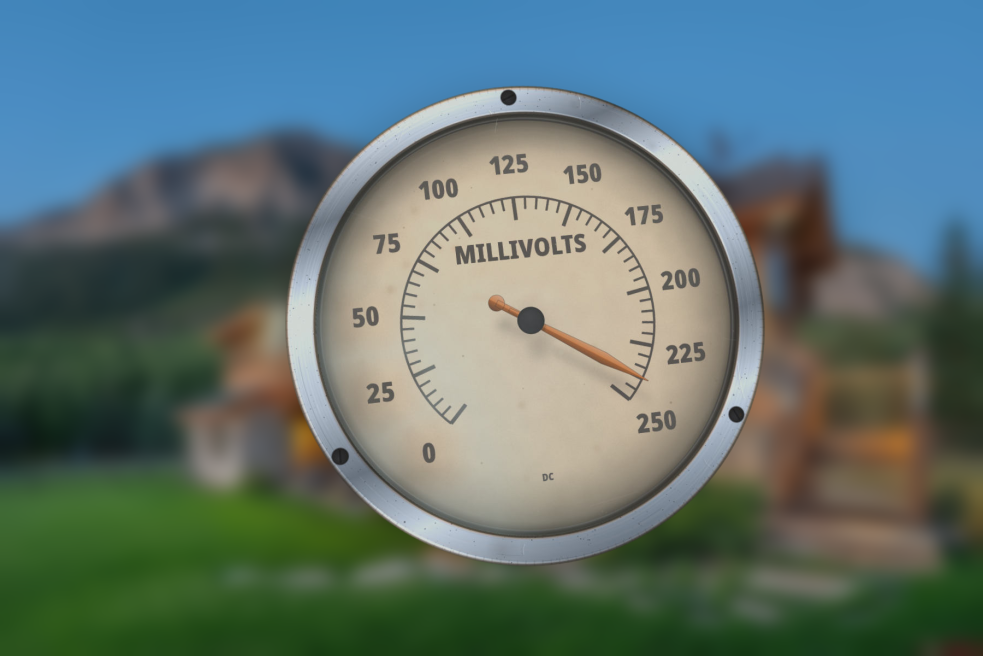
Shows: 240 mV
